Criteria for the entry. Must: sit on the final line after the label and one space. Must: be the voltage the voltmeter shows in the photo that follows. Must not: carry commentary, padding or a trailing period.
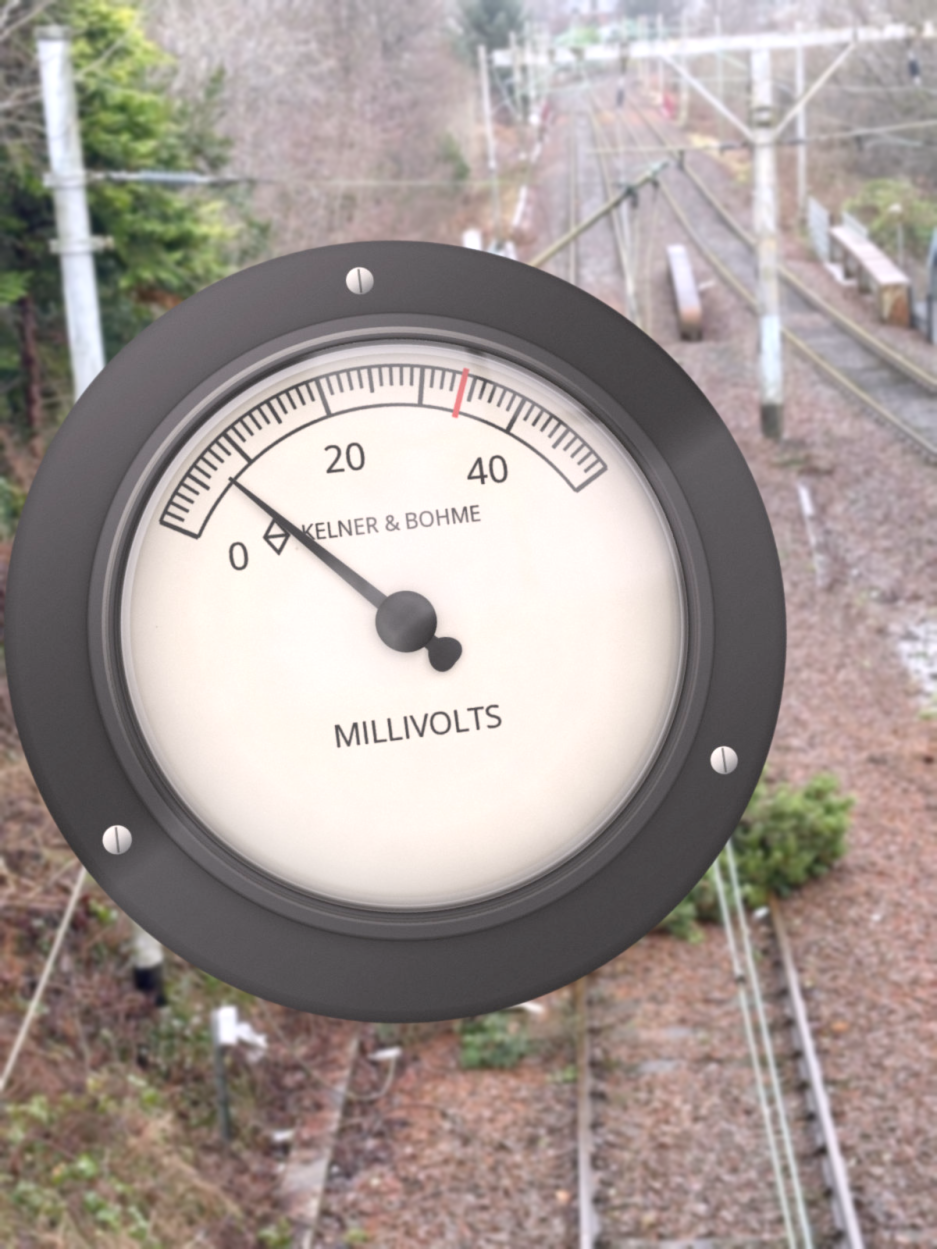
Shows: 7 mV
